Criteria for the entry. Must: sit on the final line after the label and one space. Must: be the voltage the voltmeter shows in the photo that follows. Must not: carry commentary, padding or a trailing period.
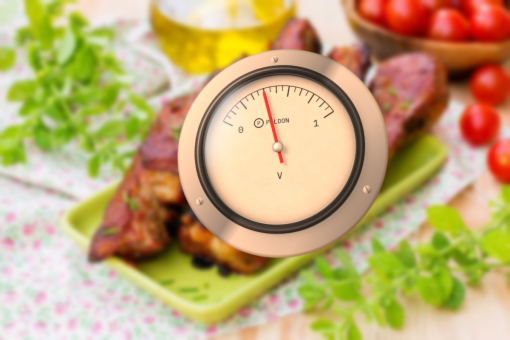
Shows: 0.4 V
